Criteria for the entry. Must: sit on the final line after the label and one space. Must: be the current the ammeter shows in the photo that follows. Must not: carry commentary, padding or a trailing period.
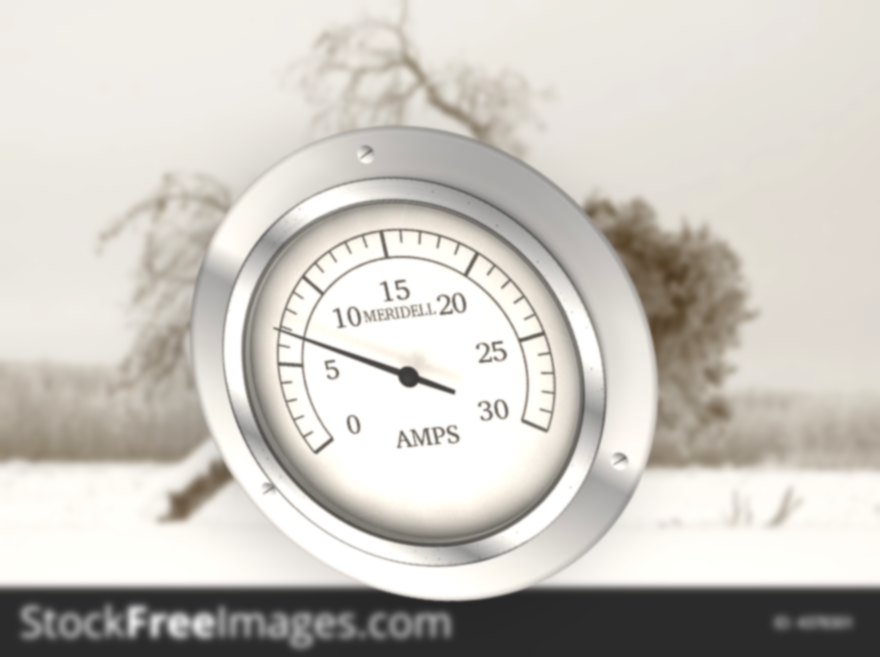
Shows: 7 A
